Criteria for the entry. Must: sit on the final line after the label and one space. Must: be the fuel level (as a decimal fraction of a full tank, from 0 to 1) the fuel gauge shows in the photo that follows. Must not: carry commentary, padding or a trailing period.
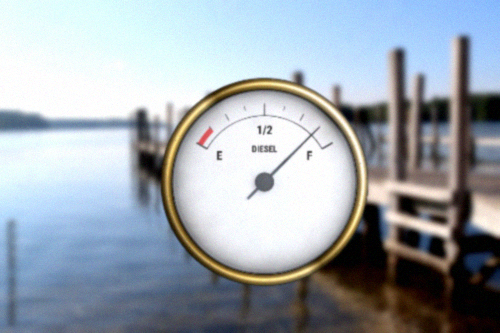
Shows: 0.875
